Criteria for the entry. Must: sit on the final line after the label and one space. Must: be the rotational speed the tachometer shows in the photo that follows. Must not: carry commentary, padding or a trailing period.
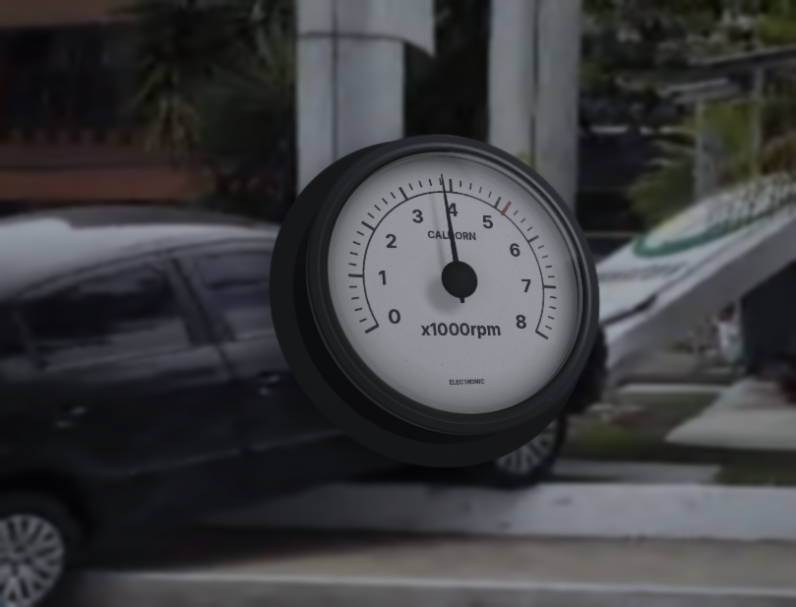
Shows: 3800 rpm
